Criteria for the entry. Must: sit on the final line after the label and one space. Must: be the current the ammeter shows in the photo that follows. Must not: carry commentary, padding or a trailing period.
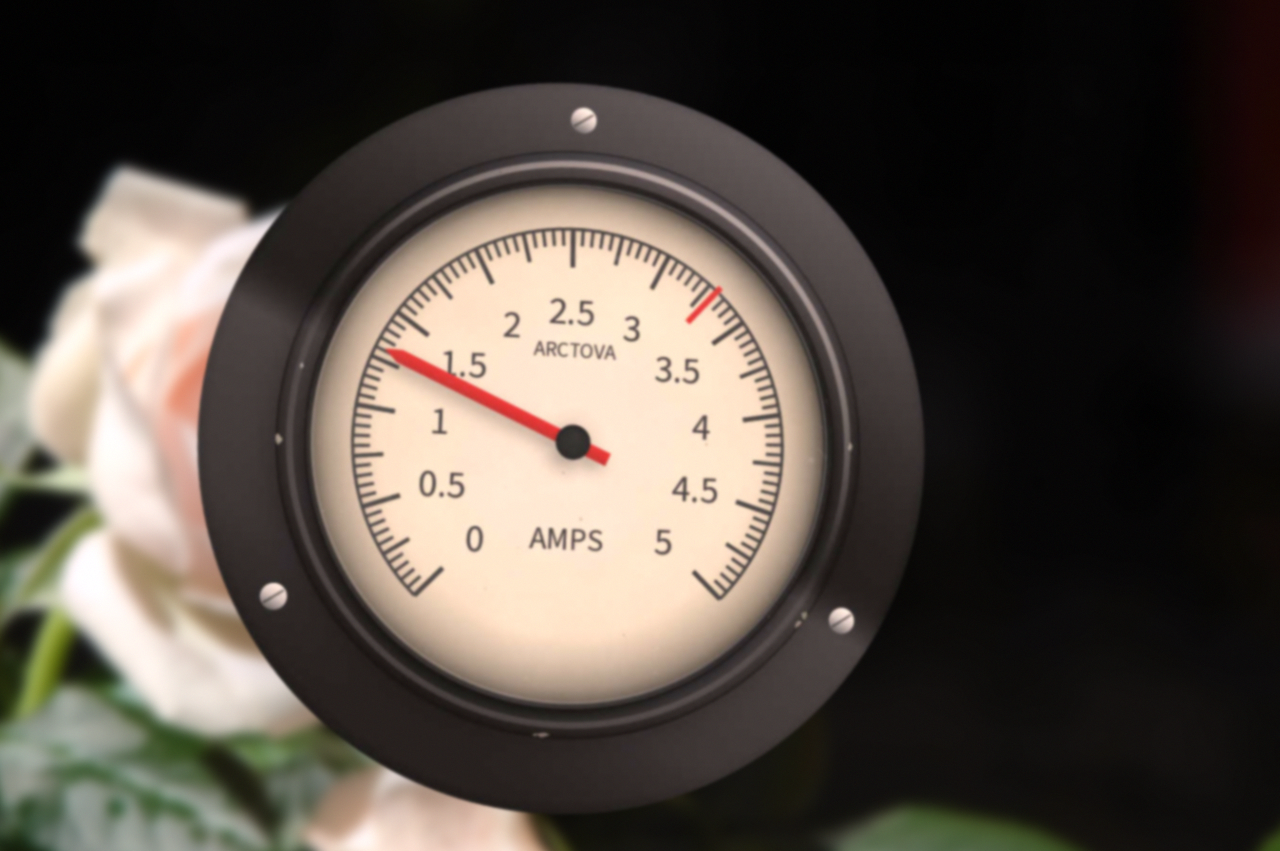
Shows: 1.3 A
